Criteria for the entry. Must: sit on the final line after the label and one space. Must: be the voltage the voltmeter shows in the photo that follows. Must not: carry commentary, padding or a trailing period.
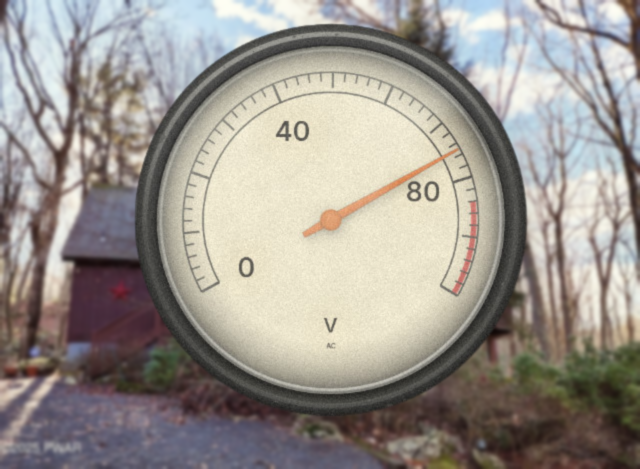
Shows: 75 V
